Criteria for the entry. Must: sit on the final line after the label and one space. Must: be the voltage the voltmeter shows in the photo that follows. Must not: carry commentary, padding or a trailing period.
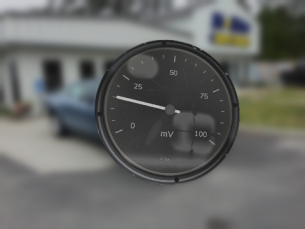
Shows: 15 mV
